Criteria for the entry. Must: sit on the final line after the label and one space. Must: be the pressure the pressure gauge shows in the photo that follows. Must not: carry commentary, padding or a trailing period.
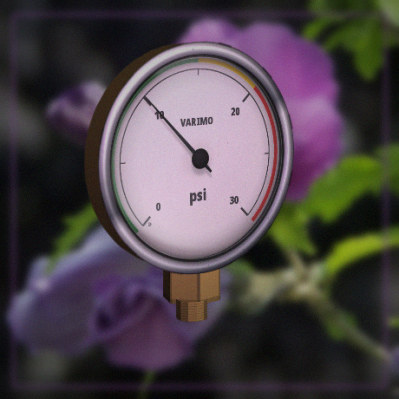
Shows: 10 psi
